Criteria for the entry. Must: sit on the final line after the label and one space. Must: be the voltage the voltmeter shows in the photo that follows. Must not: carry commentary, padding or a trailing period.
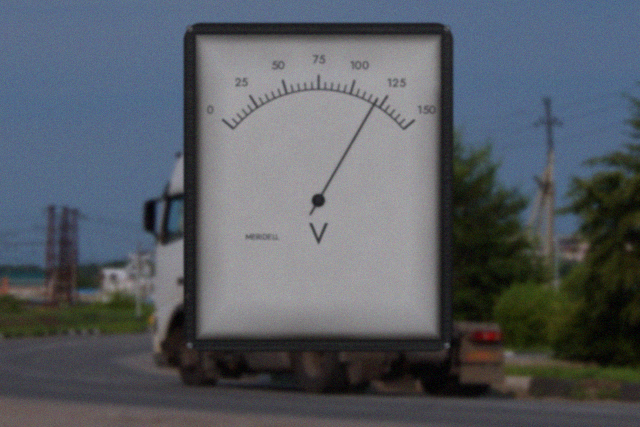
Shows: 120 V
